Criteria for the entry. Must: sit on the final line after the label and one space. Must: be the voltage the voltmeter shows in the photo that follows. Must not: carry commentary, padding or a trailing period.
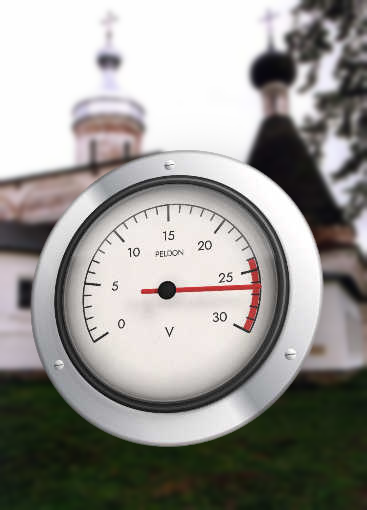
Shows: 26.5 V
